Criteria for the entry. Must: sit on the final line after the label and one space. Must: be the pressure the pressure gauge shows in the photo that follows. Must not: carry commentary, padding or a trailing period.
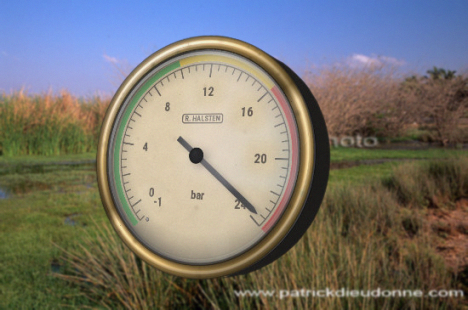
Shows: 23.5 bar
